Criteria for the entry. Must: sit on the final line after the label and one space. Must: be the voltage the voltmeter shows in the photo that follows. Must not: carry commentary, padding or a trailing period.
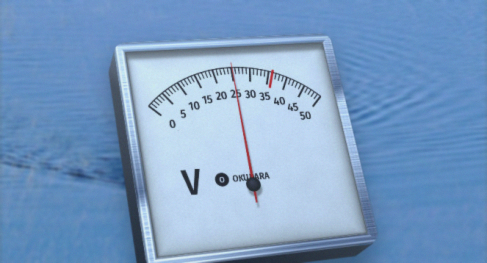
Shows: 25 V
